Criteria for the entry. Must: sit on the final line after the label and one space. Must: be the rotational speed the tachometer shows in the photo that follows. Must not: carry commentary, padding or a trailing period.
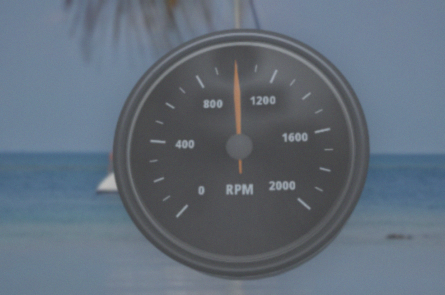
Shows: 1000 rpm
